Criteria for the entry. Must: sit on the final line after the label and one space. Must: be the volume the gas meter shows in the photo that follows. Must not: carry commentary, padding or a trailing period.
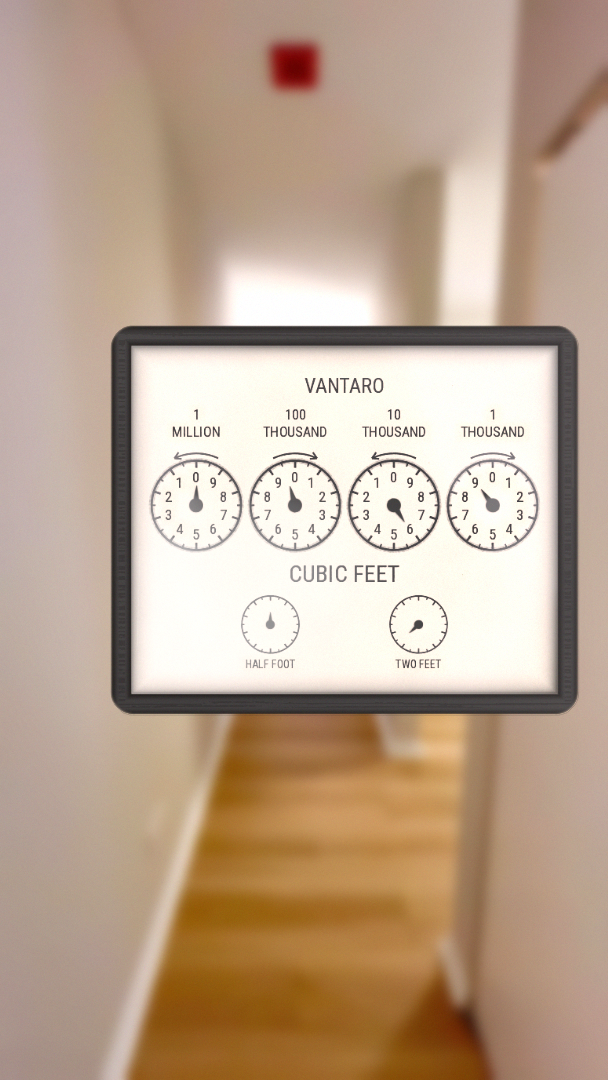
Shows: 995900 ft³
